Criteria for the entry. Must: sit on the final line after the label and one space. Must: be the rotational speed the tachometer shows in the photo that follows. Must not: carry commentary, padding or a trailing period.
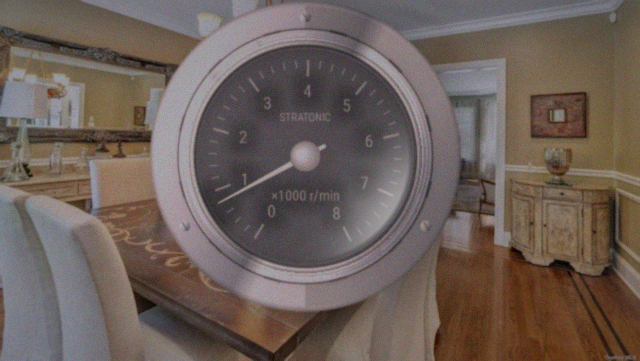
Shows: 800 rpm
